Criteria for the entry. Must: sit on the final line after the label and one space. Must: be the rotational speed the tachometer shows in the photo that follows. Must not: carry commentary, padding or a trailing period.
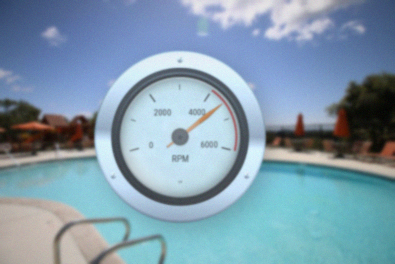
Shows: 4500 rpm
